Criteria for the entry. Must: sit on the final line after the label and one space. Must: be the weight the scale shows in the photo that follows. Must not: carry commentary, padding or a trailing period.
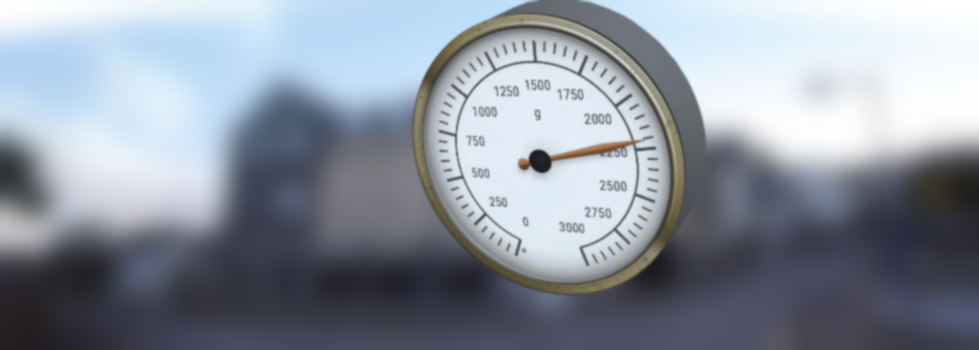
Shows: 2200 g
